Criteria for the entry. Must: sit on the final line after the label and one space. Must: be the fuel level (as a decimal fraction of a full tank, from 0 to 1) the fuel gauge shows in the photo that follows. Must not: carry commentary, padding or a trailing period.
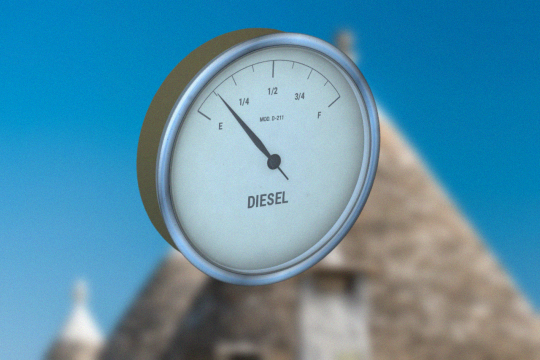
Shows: 0.125
